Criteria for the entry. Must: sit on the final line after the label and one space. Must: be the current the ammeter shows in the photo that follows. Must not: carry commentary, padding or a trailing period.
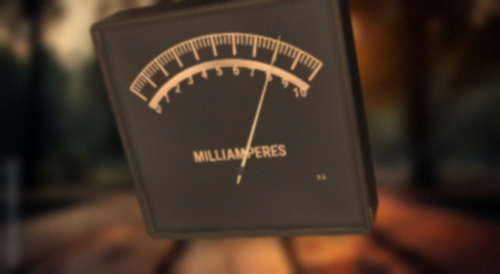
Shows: 8 mA
